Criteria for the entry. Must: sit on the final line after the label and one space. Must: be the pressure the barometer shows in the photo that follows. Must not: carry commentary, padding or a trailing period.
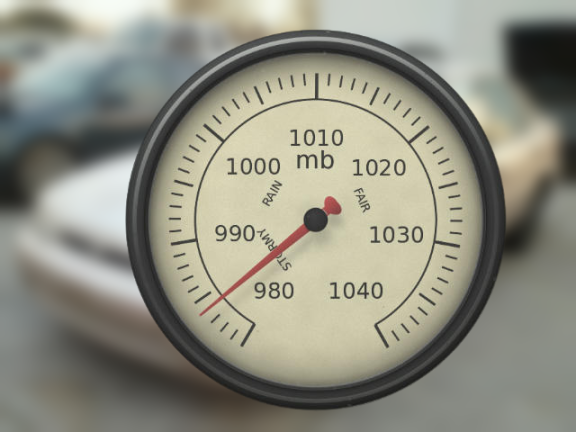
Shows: 984 mbar
